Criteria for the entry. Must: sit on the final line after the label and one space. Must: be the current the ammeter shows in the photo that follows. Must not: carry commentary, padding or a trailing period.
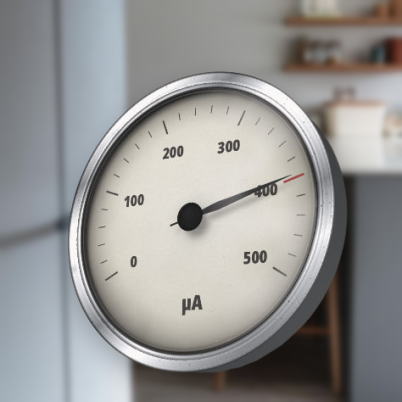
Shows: 400 µA
